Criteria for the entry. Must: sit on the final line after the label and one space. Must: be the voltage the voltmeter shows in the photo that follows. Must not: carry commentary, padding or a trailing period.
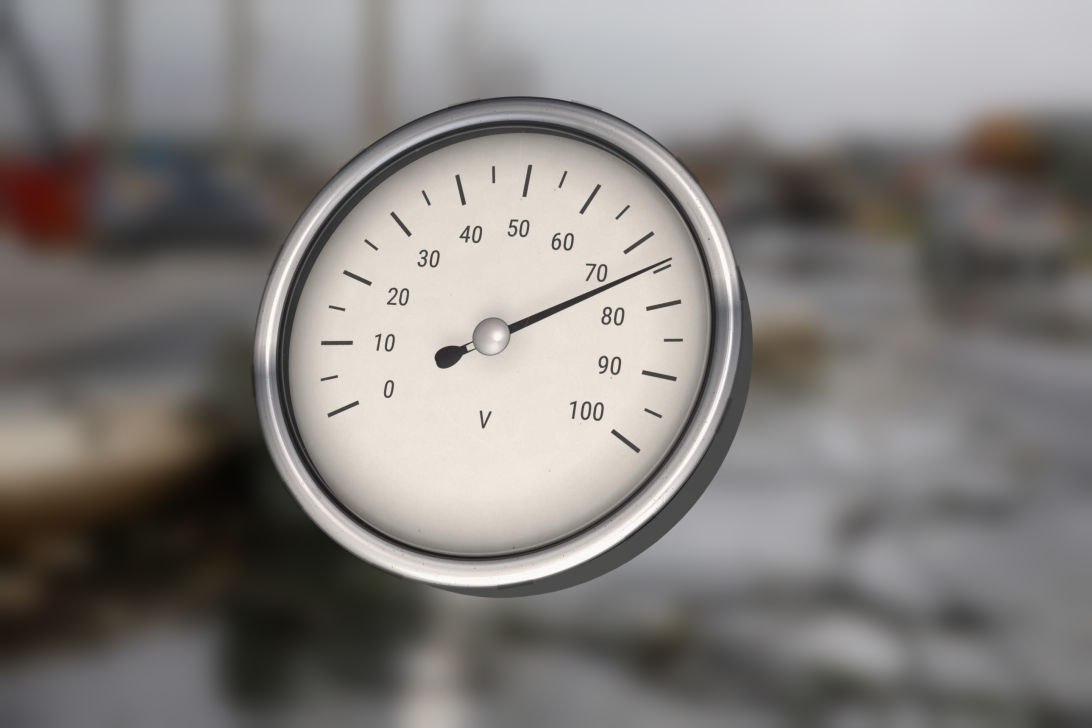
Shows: 75 V
